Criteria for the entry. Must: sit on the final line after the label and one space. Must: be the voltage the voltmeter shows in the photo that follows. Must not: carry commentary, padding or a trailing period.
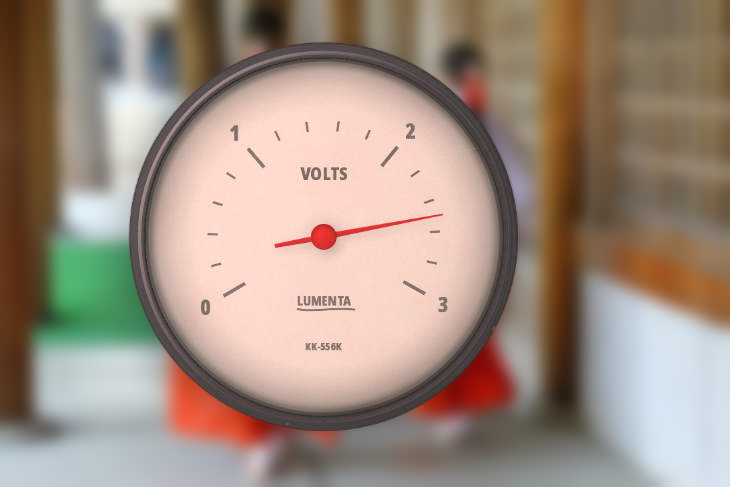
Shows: 2.5 V
